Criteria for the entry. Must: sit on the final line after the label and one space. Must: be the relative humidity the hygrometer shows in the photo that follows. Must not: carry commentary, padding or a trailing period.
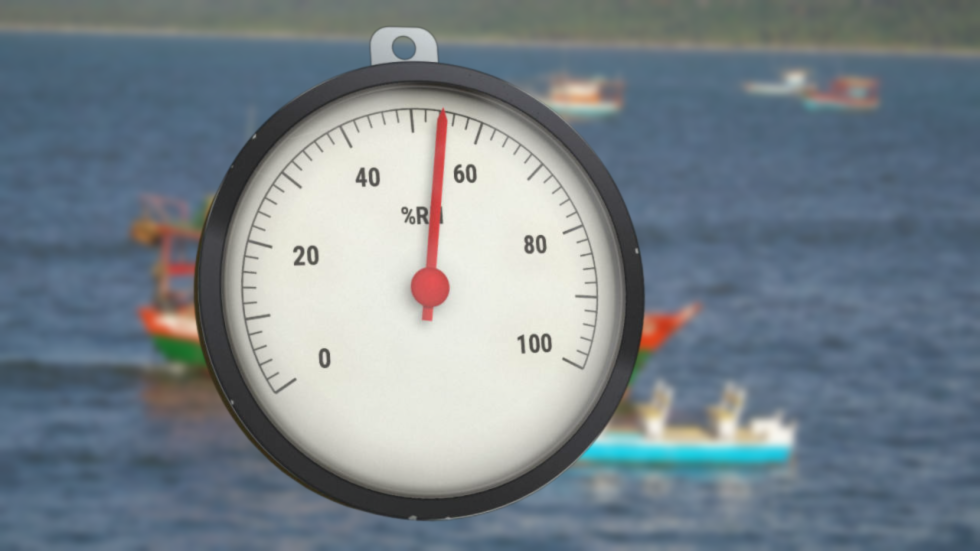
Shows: 54 %
